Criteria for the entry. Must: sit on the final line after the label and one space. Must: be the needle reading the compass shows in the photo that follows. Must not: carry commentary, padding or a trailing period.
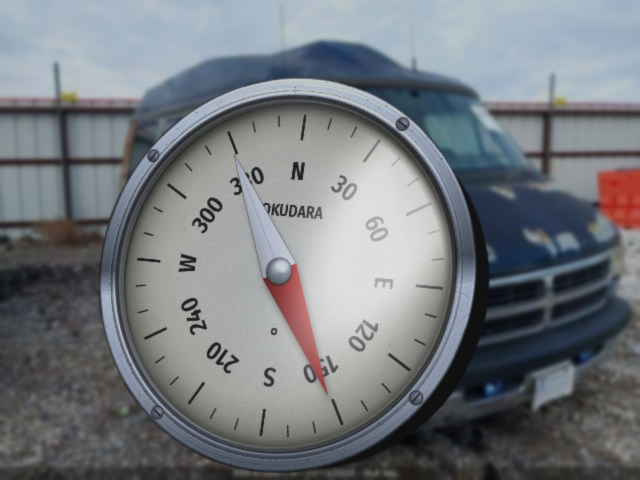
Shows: 150 °
